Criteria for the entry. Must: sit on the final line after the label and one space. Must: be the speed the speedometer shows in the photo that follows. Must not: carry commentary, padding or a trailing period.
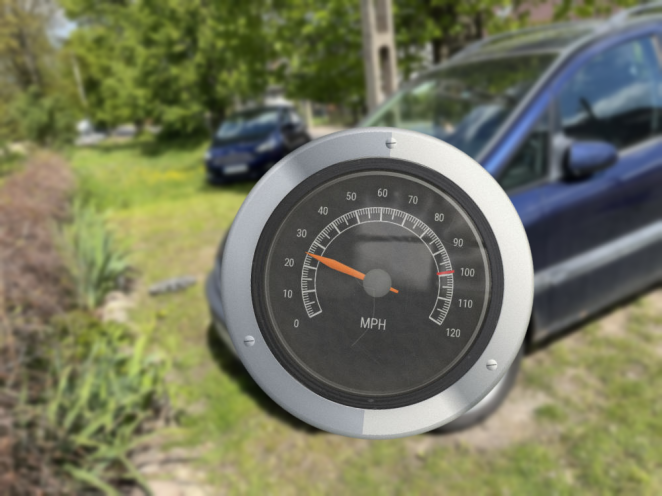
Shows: 25 mph
